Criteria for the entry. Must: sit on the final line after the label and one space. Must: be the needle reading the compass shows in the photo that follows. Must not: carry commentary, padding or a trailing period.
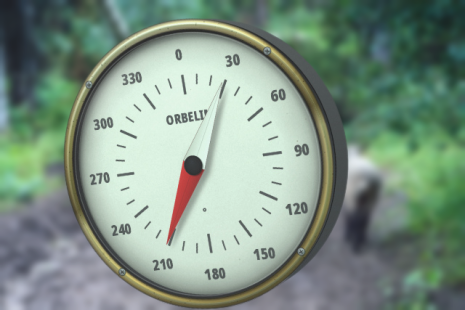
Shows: 210 °
